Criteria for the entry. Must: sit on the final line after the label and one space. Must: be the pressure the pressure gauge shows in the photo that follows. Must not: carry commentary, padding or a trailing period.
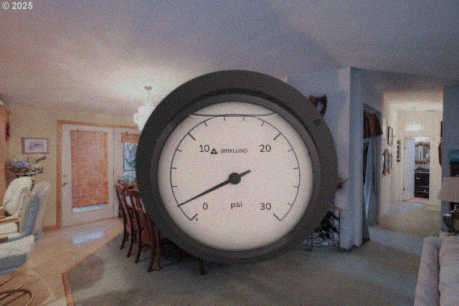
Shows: 2 psi
